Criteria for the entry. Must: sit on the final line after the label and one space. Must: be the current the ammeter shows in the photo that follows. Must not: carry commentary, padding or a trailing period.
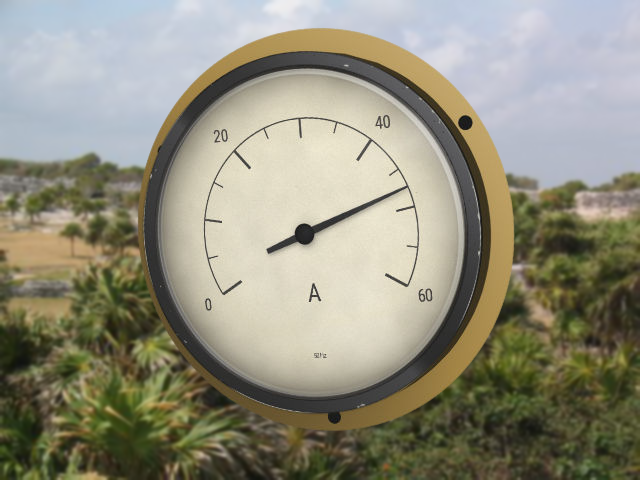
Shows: 47.5 A
